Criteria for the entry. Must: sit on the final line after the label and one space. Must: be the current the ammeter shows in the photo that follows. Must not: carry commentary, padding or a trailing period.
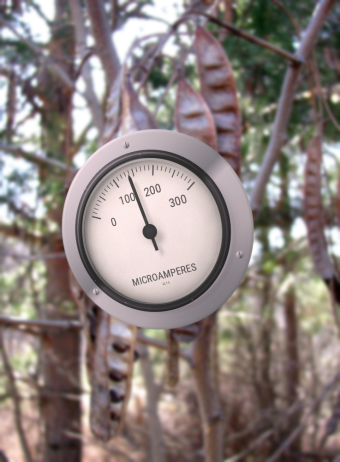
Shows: 140 µA
